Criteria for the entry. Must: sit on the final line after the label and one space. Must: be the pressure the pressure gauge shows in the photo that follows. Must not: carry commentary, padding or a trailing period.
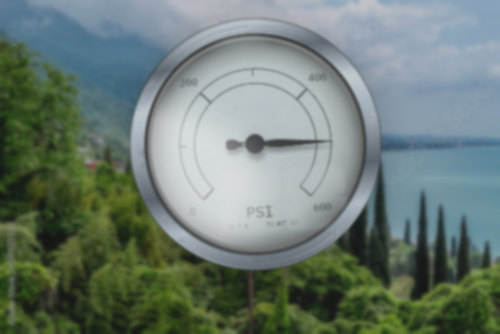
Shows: 500 psi
